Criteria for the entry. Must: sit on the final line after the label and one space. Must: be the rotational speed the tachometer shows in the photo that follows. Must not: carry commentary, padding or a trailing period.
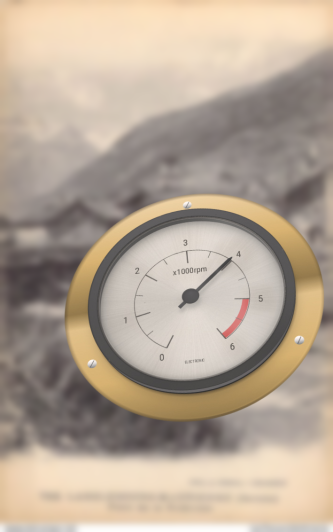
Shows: 4000 rpm
